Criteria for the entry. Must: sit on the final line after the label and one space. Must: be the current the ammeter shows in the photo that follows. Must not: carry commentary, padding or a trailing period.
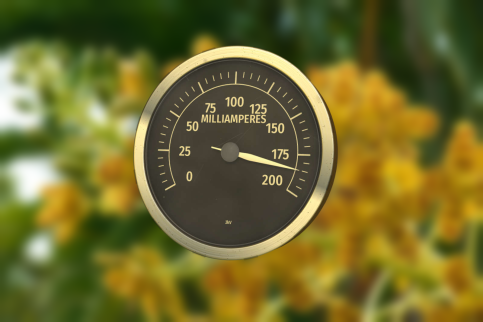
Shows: 185 mA
